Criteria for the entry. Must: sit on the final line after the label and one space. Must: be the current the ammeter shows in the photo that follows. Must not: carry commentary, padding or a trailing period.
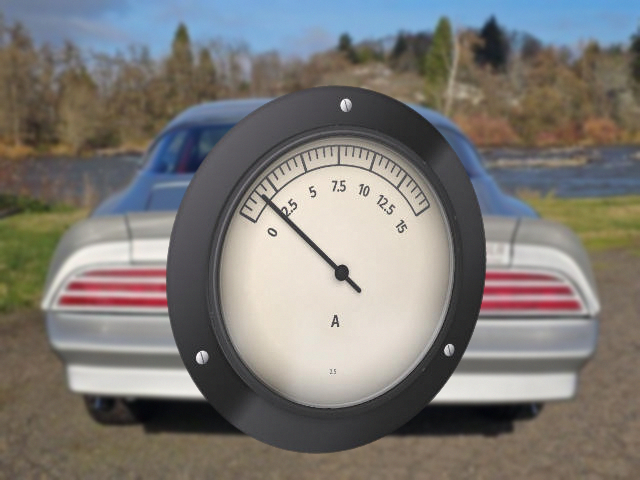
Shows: 1.5 A
